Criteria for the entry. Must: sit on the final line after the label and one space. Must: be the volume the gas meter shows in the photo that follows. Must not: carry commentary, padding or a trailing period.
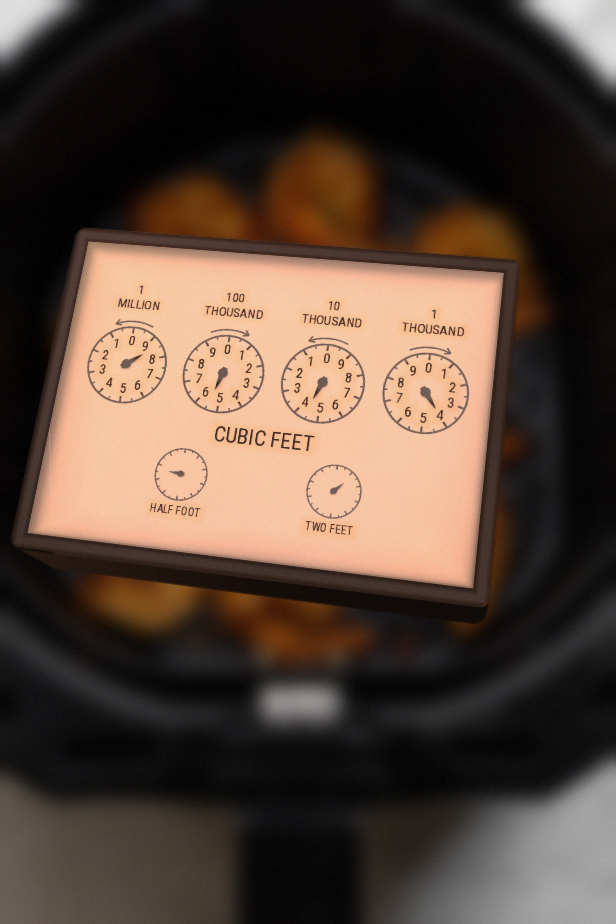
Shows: 854400 ft³
